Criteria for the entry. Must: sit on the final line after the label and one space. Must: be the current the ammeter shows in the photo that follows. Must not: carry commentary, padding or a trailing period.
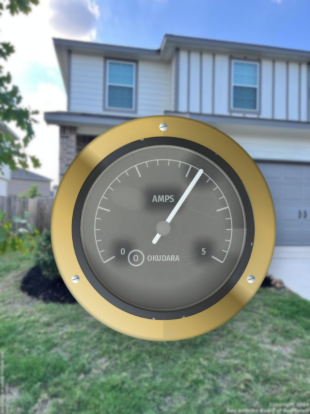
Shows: 3.2 A
